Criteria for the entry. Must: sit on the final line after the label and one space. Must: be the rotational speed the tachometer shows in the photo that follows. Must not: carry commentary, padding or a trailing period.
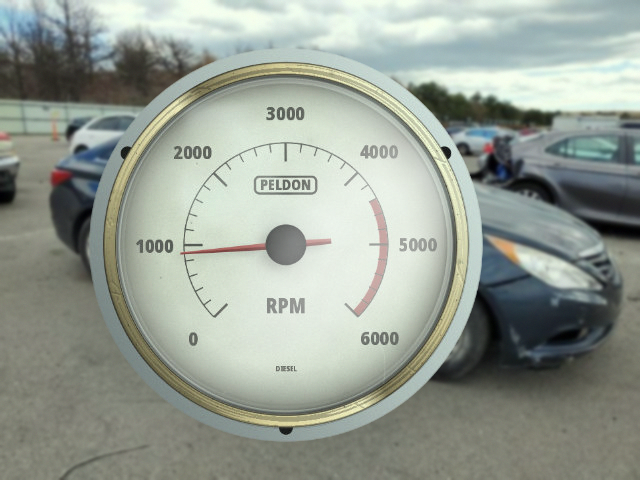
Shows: 900 rpm
